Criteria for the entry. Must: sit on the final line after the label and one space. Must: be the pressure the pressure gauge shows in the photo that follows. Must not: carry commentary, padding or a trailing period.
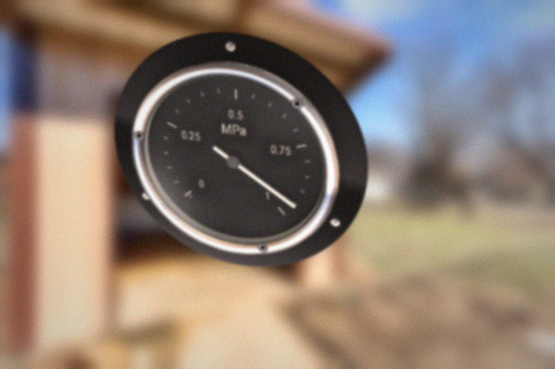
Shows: 0.95 MPa
